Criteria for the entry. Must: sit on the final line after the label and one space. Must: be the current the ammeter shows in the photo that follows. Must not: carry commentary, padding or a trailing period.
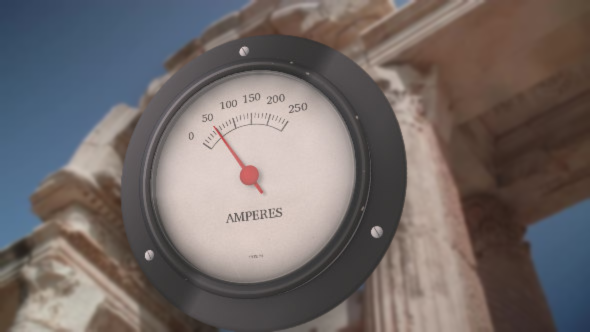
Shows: 50 A
